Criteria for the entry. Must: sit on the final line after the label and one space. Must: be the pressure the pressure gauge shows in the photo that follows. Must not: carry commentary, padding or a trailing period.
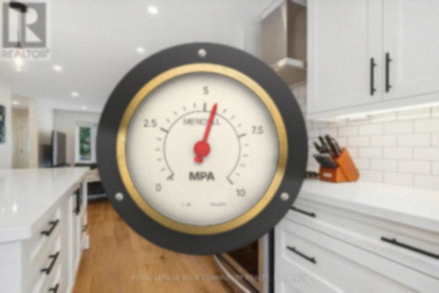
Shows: 5.5 MPa
